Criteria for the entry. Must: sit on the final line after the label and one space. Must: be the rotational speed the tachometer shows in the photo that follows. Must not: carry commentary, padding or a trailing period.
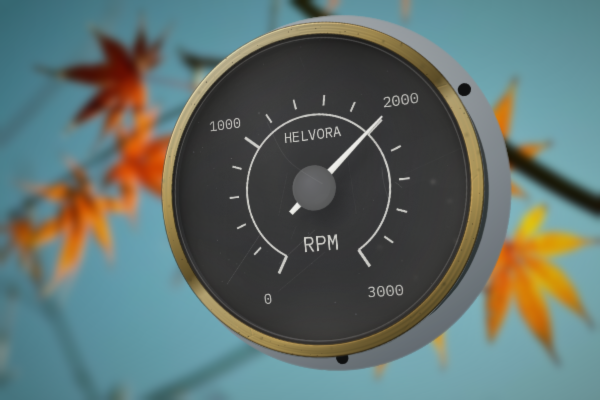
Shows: 2000 rpm
